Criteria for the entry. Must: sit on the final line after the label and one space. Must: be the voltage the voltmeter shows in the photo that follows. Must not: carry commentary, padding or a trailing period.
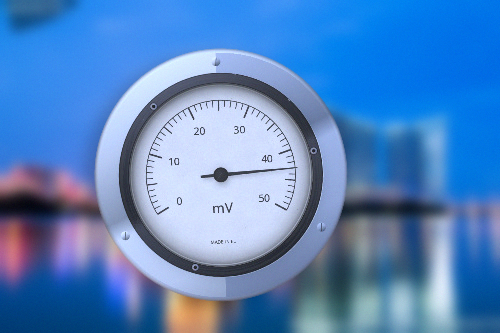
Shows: 43 mV
